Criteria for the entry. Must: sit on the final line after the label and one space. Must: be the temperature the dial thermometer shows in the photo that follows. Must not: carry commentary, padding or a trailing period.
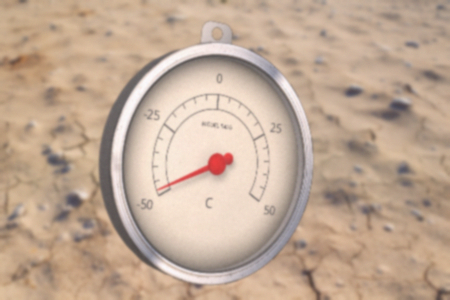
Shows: -47.5 °C
